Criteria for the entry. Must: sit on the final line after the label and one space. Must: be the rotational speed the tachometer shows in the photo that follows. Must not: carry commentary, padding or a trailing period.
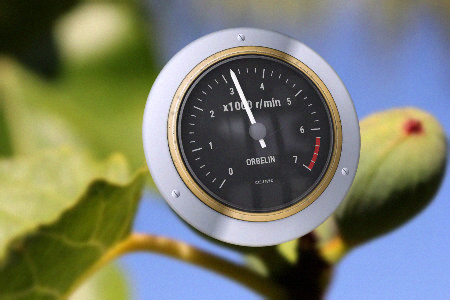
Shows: 3200 rpm
